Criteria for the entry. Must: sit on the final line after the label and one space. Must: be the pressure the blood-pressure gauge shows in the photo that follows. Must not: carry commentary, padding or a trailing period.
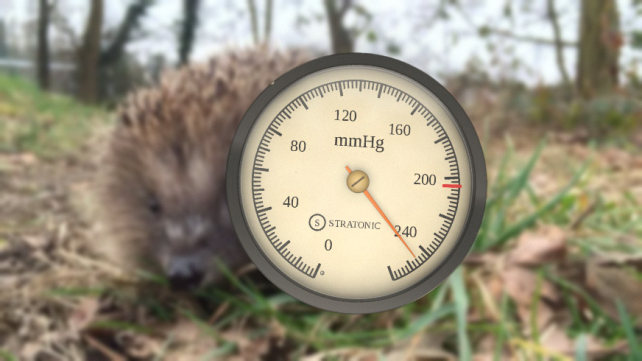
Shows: 246 mmHg
